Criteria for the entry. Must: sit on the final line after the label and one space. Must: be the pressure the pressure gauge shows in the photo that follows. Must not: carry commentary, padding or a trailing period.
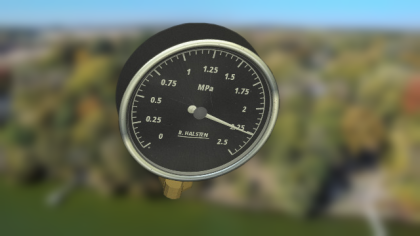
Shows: 2.25 MPa
